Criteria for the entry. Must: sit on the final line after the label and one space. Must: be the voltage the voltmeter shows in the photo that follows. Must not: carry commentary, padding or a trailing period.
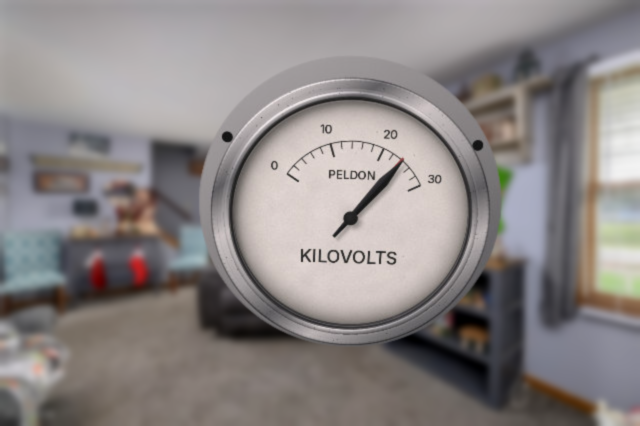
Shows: 24 kV
